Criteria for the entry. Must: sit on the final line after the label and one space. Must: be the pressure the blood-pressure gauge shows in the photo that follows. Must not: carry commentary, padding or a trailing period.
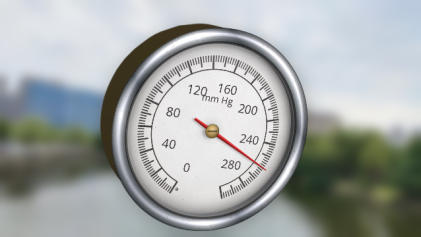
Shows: 260 mmHg
